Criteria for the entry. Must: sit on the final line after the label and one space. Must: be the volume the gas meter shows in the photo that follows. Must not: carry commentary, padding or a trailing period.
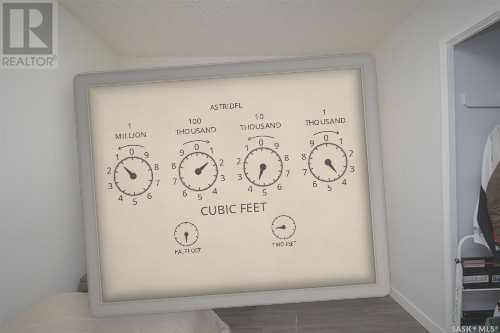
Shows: 114400 ft³
